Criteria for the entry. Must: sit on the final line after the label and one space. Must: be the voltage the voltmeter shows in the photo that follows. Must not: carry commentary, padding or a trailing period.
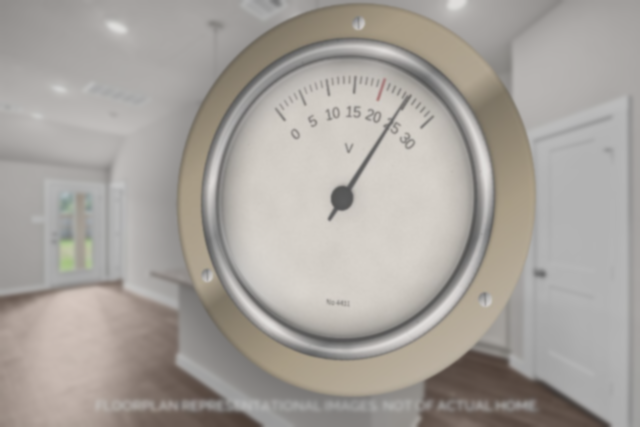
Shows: 25 V
